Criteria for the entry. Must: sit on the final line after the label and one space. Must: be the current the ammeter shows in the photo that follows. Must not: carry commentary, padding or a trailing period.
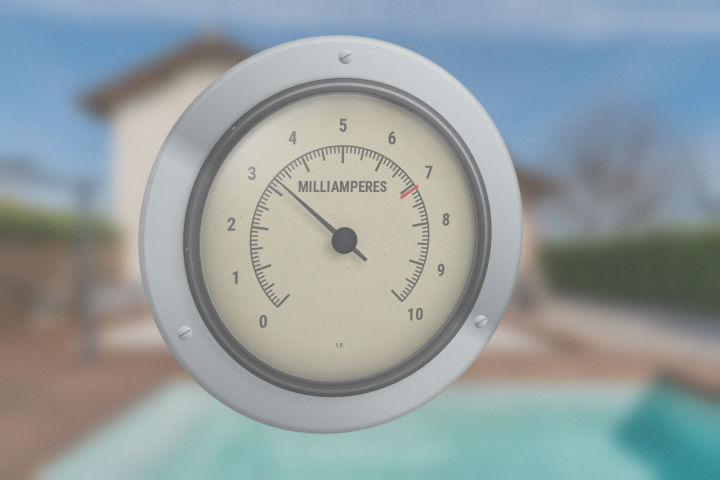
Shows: 3.2 mA
